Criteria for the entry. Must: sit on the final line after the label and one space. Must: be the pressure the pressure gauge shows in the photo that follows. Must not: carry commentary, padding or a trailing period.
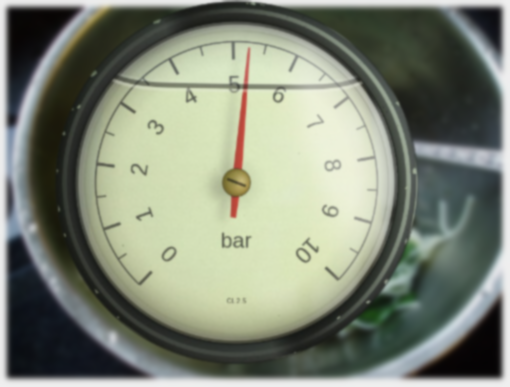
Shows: 5.25 bar
